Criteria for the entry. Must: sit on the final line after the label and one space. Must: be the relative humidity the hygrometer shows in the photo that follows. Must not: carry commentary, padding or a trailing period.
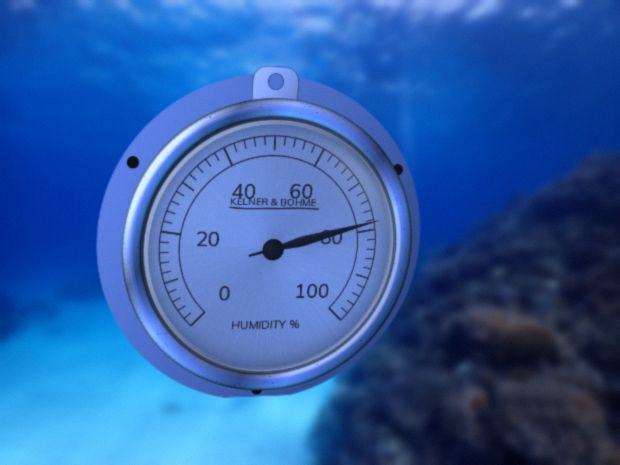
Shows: 78 %
